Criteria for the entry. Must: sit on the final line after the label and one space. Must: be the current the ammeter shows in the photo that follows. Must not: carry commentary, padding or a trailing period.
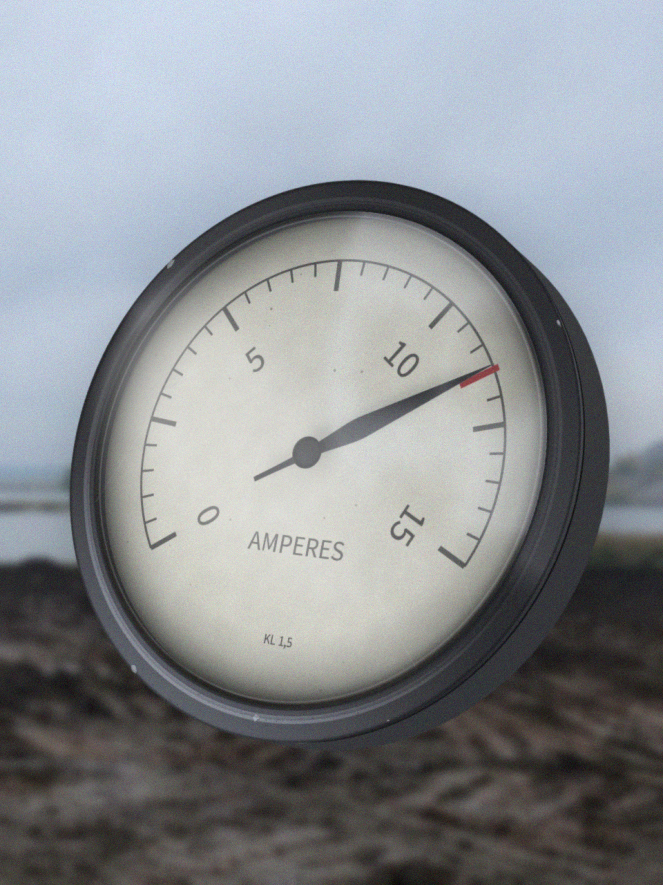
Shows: 11.5 A
